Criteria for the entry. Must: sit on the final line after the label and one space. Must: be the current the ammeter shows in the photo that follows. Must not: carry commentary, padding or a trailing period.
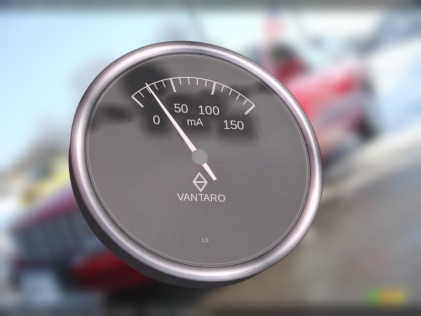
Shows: 20 mA
